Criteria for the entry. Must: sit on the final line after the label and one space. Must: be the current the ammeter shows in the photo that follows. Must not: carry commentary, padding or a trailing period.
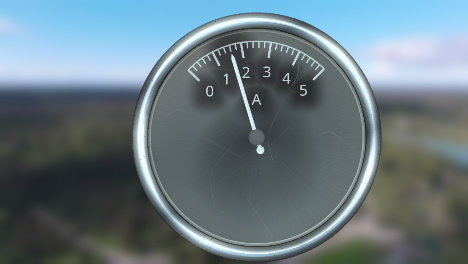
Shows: 1.6 A
